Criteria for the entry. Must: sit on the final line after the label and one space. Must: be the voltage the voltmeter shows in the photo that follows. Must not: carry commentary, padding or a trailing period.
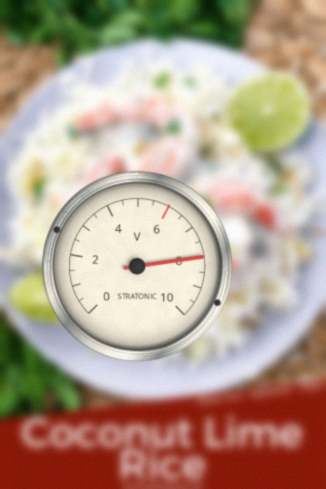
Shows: 8 V
